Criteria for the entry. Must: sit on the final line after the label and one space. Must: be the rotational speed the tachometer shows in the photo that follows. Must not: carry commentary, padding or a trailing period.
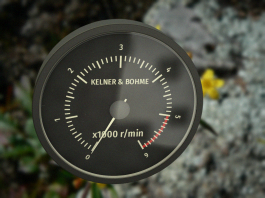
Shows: 0 rpm
